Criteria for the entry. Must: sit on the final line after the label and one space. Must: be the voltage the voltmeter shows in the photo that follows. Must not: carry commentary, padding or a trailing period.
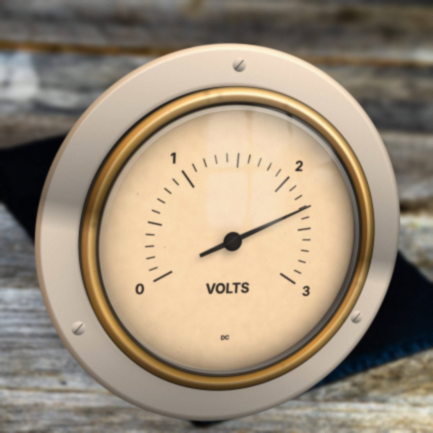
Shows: 2.3 V
